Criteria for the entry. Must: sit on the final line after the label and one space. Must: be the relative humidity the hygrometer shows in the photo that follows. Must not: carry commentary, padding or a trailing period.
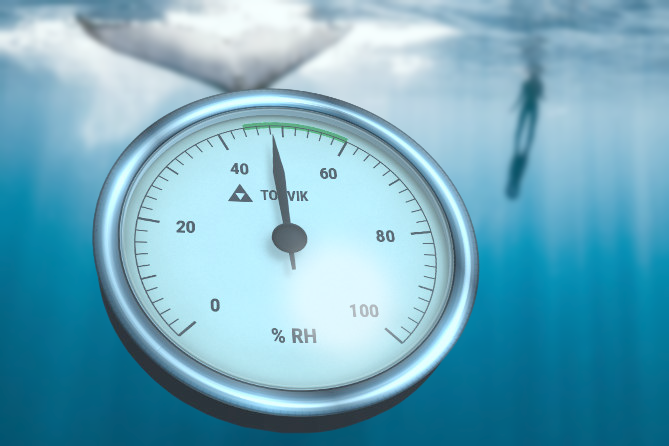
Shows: 48 %
